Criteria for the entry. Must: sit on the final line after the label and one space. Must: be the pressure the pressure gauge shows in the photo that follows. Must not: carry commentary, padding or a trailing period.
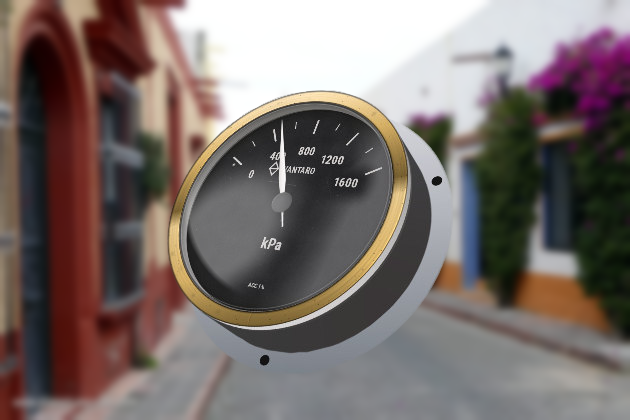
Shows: 500 kPa
